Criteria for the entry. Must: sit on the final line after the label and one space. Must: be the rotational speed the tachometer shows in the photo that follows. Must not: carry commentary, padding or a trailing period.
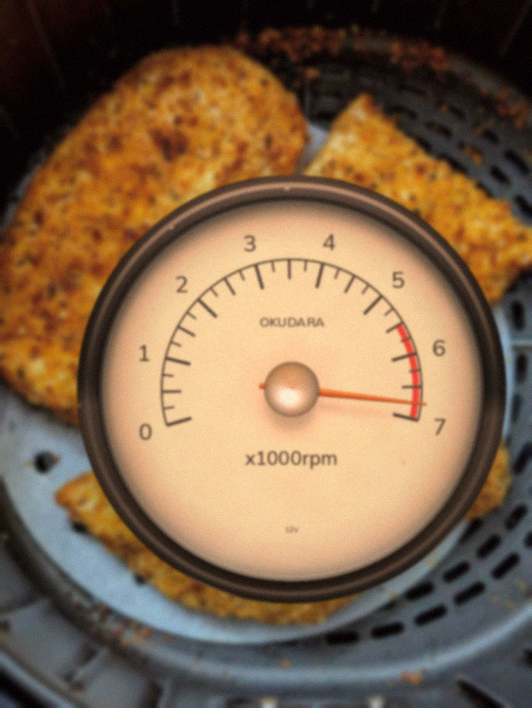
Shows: 6750 rpm
